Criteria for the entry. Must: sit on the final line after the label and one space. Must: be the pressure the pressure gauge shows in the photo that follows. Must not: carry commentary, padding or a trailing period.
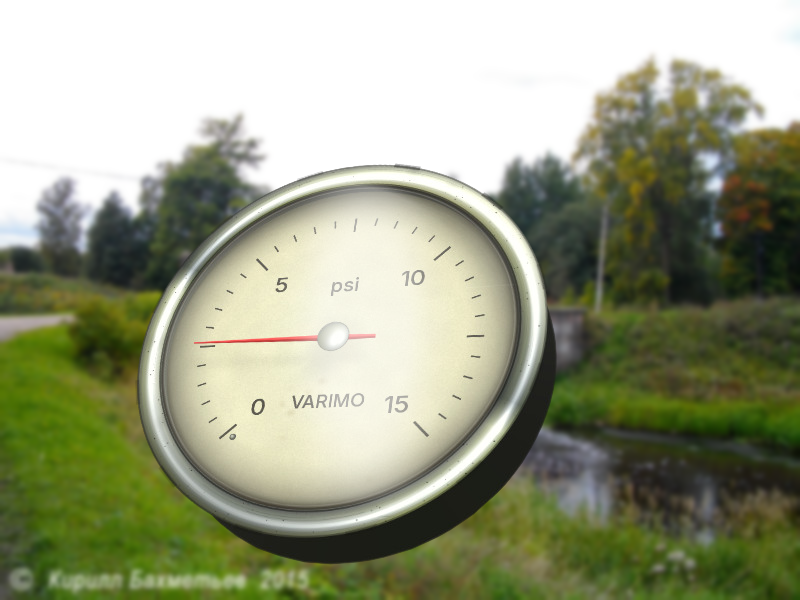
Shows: 2.5 psi
